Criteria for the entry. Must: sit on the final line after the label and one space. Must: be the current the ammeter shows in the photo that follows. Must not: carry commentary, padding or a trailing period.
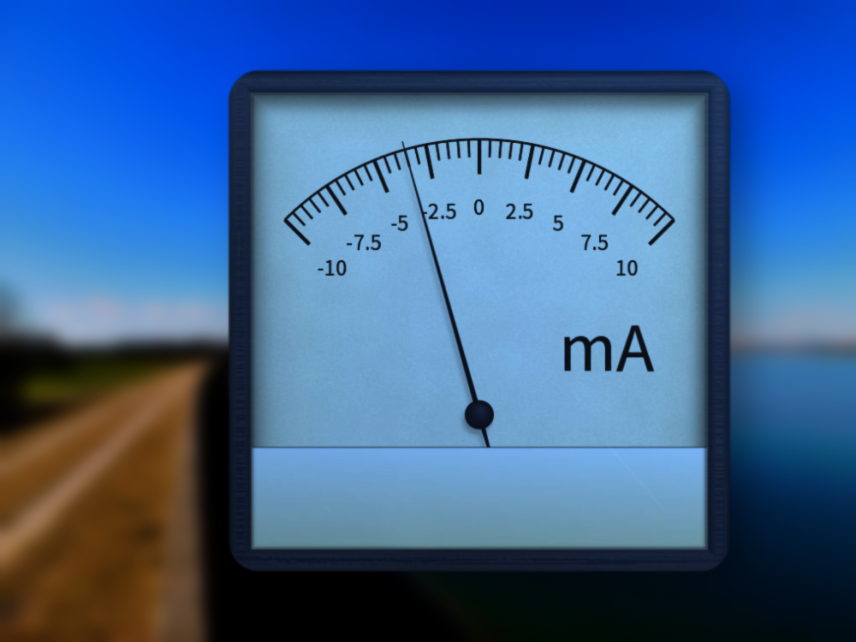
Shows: -3.5 mA
